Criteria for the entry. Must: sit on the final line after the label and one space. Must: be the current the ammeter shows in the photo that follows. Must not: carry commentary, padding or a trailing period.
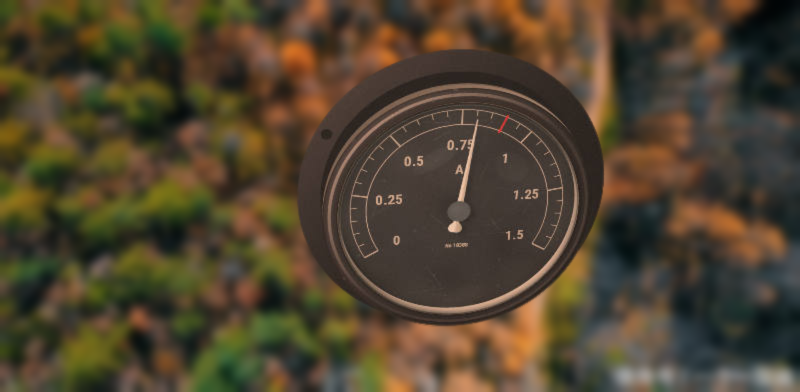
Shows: 0.8 A
